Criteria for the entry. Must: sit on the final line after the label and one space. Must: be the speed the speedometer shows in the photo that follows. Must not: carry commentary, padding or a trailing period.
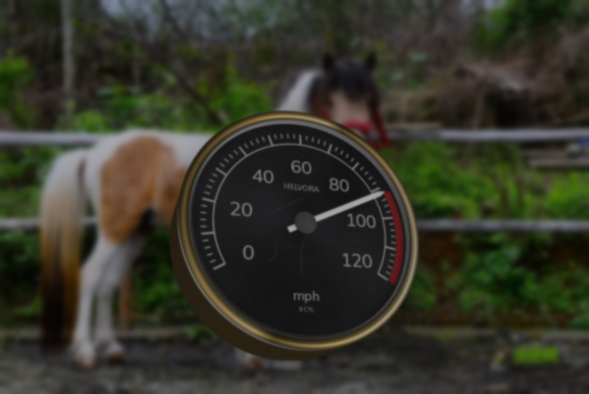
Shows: 92 mph
